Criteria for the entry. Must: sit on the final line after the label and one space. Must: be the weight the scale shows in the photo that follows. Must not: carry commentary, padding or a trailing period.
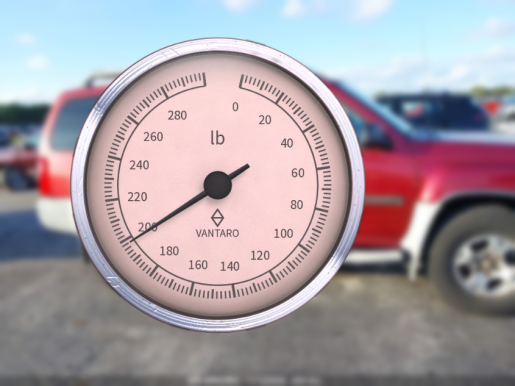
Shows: 198 lb
